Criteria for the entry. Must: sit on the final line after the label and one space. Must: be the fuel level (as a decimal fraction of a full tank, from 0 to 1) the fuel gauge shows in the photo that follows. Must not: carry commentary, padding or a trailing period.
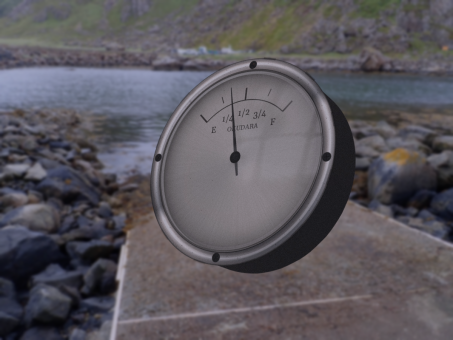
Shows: 0.375
